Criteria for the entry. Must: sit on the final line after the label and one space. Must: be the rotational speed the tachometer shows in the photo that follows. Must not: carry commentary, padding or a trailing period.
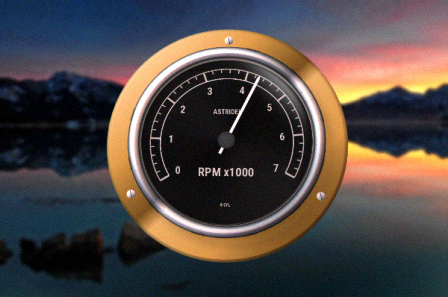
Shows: 4300 rpm
